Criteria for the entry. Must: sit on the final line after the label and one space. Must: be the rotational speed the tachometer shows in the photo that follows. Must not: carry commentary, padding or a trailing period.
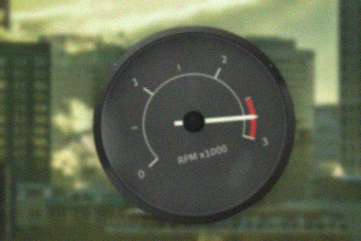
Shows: 2750 rpm
